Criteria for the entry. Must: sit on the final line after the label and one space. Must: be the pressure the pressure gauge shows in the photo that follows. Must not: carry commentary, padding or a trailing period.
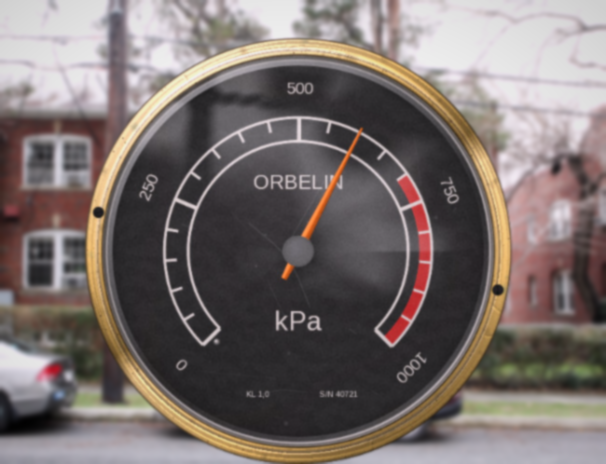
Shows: 600 kPa
